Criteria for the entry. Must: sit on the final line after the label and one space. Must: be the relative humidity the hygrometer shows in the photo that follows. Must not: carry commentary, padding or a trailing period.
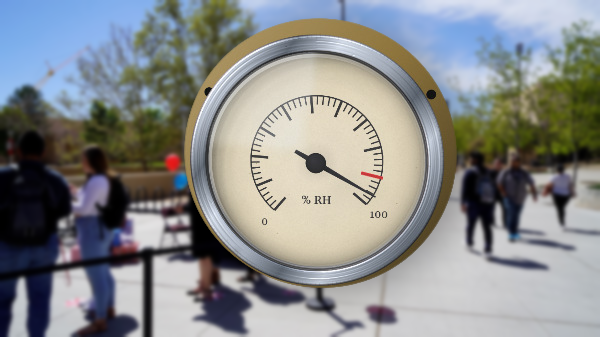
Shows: 96 %
